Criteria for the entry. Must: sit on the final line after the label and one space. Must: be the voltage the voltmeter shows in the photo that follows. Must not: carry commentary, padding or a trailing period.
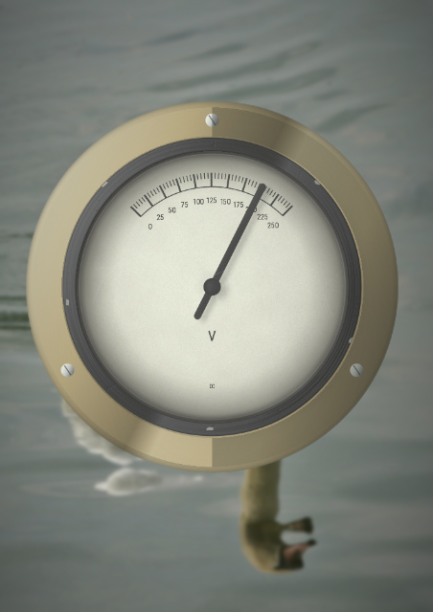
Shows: 200 V
